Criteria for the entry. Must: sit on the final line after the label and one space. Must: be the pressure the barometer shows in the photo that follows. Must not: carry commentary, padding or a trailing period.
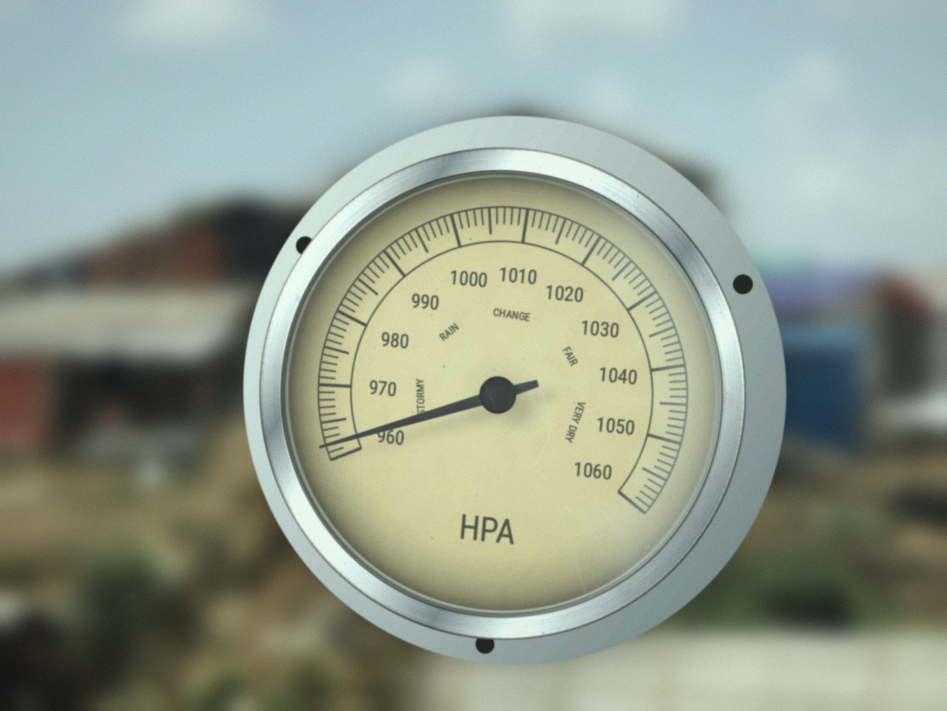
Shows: 962 hPa
